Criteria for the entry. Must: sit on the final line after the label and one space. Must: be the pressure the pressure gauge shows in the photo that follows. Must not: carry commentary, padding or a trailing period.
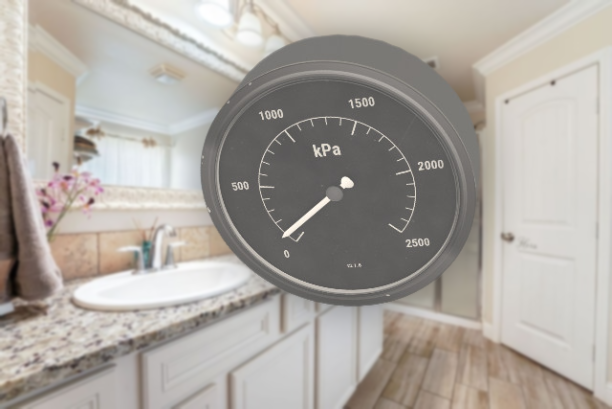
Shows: 100 kPa
